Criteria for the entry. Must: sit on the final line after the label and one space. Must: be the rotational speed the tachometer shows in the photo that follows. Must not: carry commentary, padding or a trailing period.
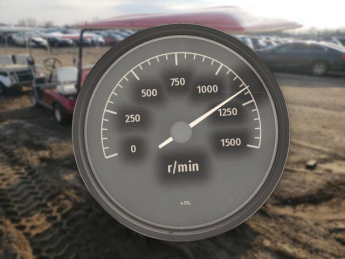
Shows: 1175 rpm
